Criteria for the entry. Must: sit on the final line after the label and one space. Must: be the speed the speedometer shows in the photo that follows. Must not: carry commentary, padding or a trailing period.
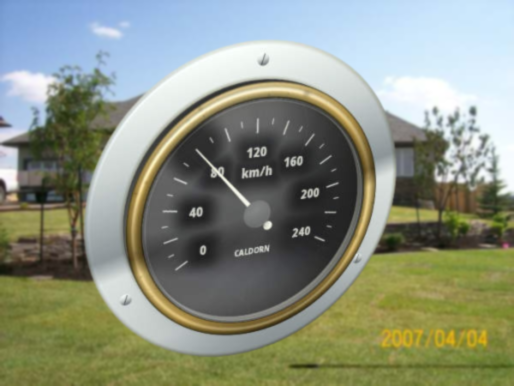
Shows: 80 km/h
